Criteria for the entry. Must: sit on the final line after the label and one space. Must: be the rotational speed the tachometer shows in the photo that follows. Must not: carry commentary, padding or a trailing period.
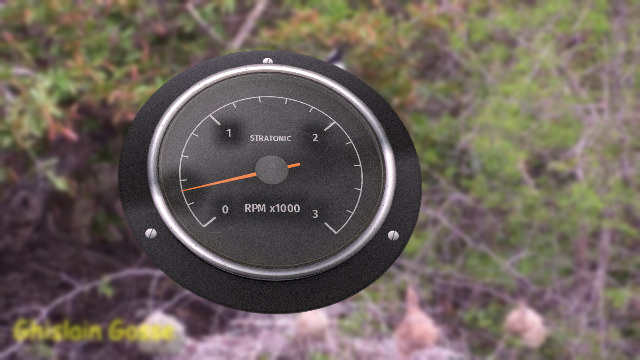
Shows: 300 rpm
